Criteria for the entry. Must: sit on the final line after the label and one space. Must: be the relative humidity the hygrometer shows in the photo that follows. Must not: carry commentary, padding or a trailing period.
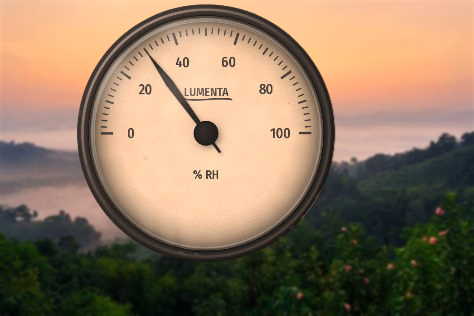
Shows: 30 %
